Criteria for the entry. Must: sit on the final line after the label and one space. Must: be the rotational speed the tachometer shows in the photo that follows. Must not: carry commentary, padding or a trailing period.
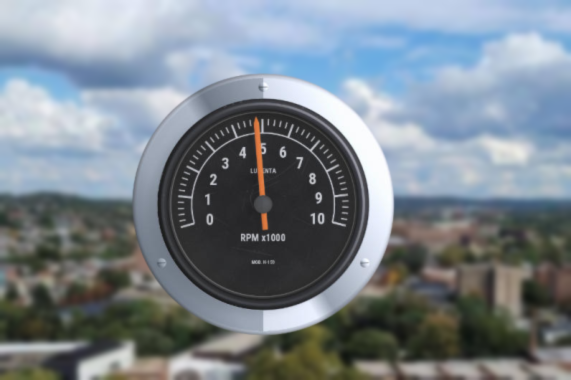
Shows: 4800 rpm
